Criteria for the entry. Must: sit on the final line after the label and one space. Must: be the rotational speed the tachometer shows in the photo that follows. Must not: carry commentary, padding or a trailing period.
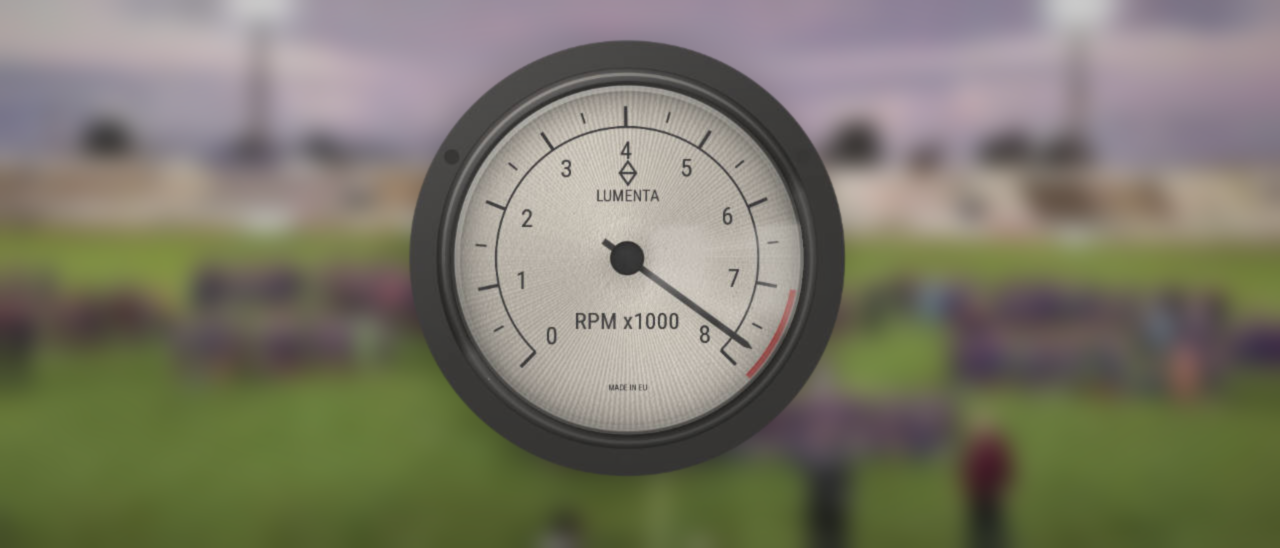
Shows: 7750 rpm
